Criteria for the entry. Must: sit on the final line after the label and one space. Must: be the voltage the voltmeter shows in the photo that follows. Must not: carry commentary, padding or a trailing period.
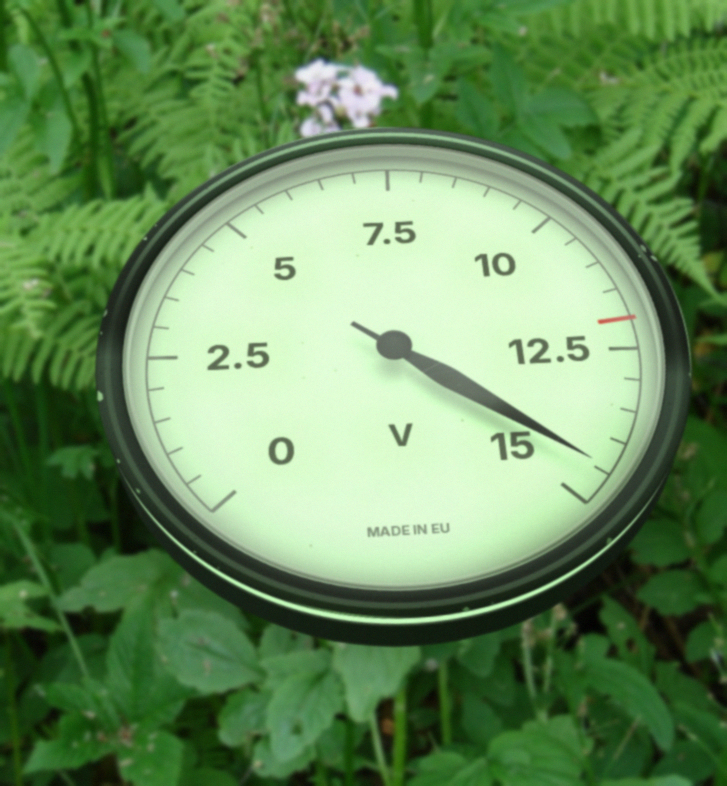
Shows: 14.5 V
